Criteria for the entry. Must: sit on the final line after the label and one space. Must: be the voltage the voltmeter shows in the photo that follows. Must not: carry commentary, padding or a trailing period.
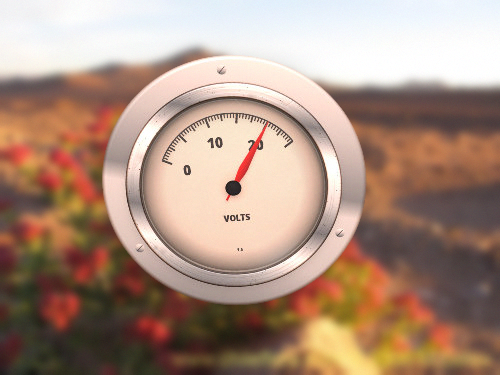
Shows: 20 V
